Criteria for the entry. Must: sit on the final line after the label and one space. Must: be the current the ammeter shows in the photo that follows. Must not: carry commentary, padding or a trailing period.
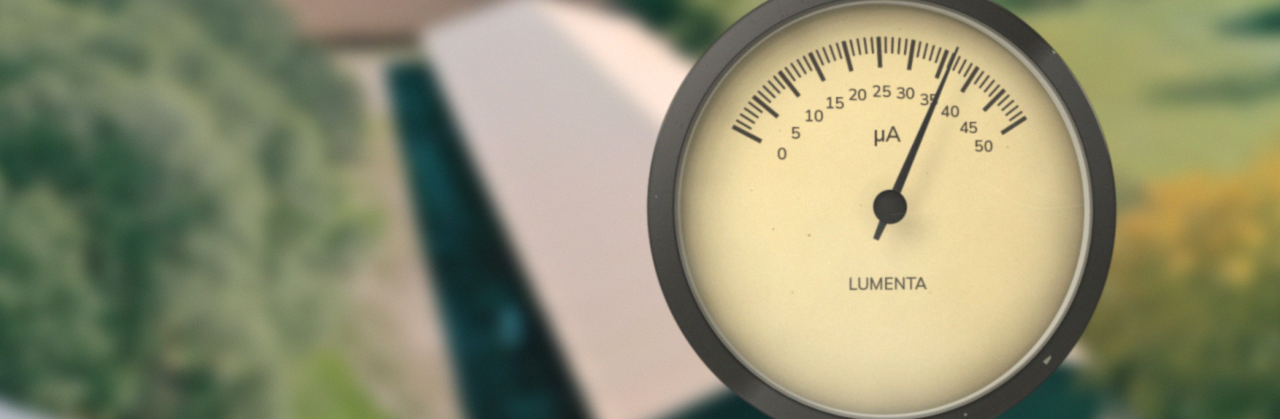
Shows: 36 µA
